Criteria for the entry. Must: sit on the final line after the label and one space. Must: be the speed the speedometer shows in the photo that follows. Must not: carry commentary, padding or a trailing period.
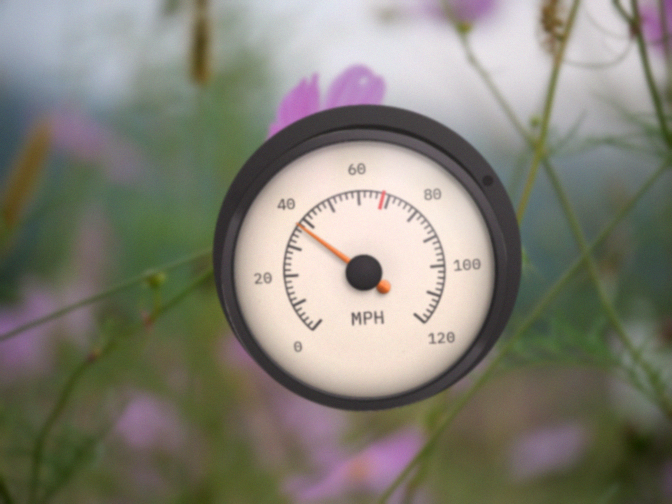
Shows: 38 mph
